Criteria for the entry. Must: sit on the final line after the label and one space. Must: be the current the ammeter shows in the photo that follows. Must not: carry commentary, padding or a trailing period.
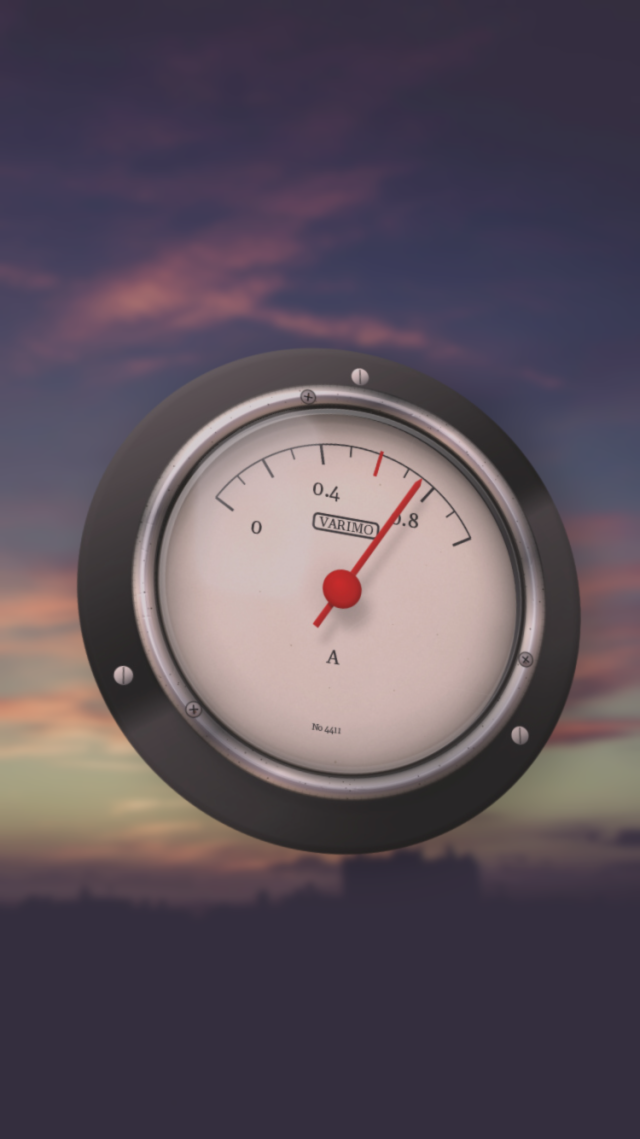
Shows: 0.75 A
